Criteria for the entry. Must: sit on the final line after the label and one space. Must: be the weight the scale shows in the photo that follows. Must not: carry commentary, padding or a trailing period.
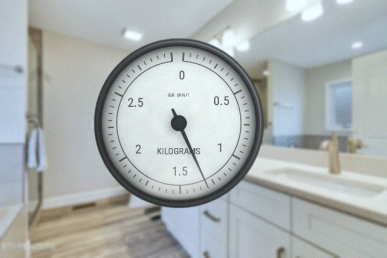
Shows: 1.3 kg
